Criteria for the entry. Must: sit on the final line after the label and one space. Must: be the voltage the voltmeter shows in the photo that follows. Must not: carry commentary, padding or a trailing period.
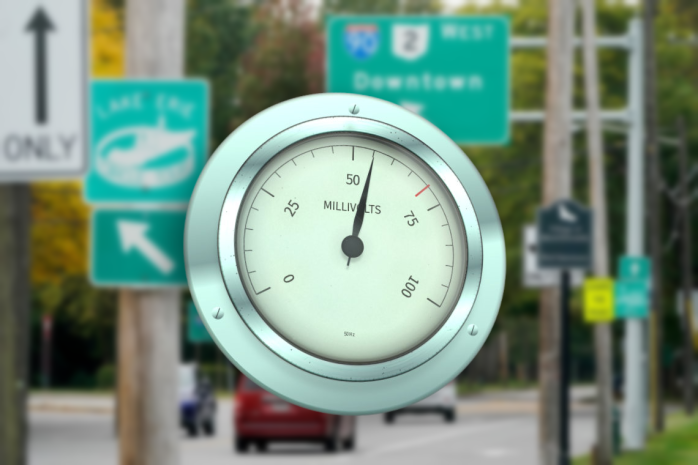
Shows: 55 mV
